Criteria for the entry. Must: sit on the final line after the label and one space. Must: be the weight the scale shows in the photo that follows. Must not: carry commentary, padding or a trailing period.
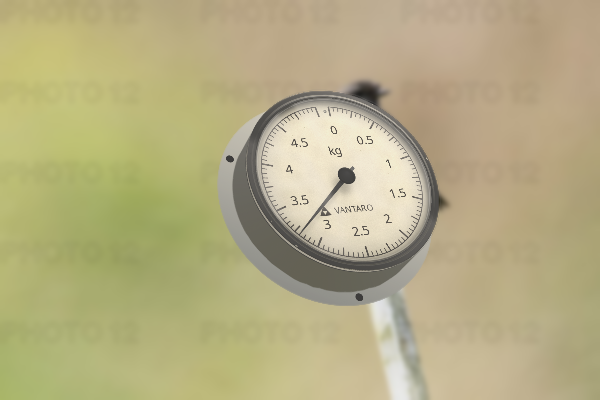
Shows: 3.2 kg
